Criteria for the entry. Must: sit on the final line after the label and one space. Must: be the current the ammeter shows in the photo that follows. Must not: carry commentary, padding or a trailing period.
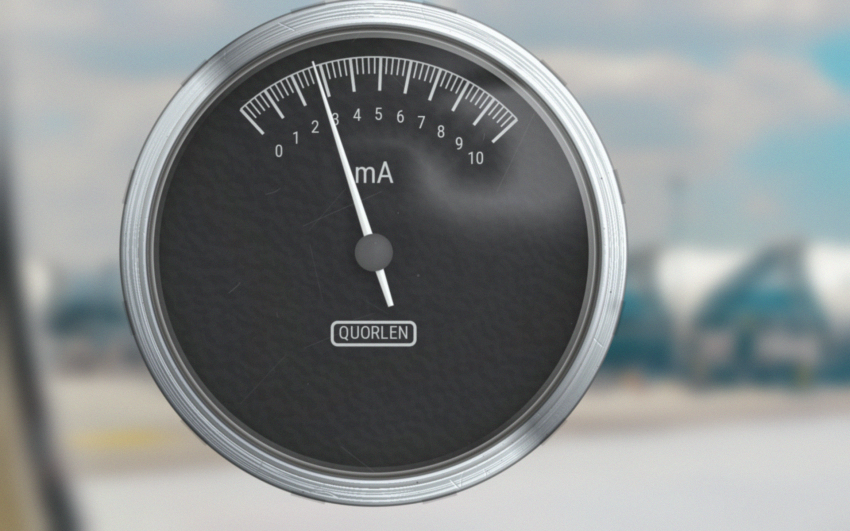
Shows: 2.8 mA
